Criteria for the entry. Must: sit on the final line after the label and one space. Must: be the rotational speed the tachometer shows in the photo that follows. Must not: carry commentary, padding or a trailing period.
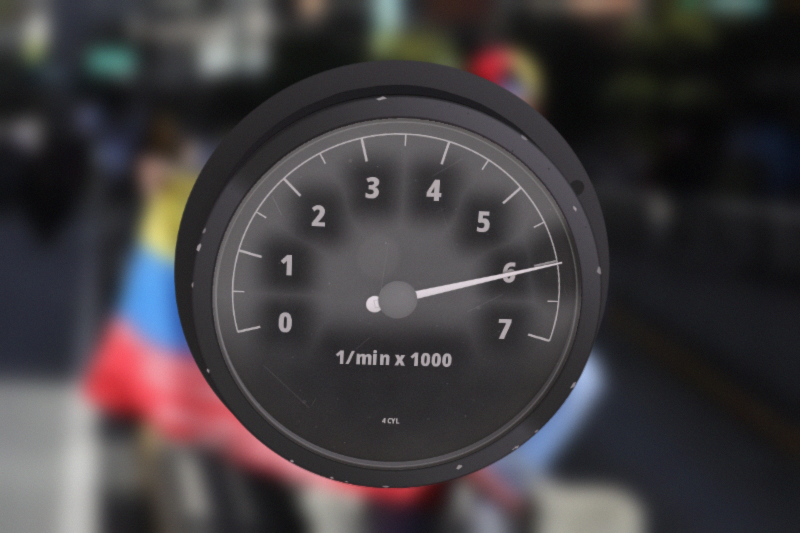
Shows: 6000 rpm
